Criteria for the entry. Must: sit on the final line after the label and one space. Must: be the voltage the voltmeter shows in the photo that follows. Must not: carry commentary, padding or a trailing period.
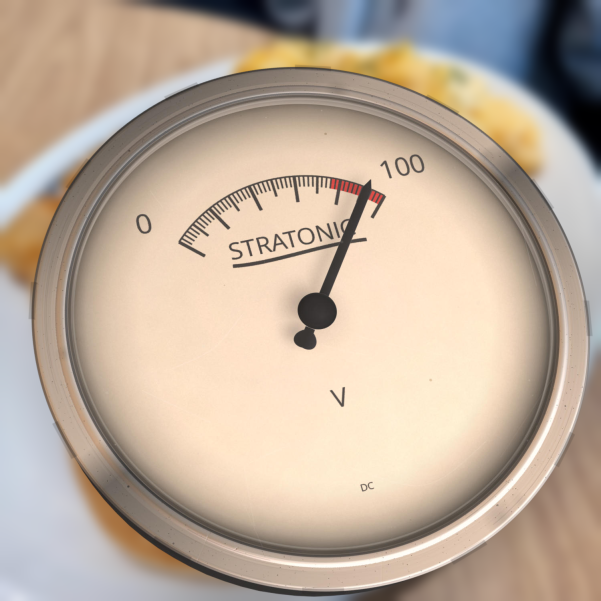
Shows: 92 V
